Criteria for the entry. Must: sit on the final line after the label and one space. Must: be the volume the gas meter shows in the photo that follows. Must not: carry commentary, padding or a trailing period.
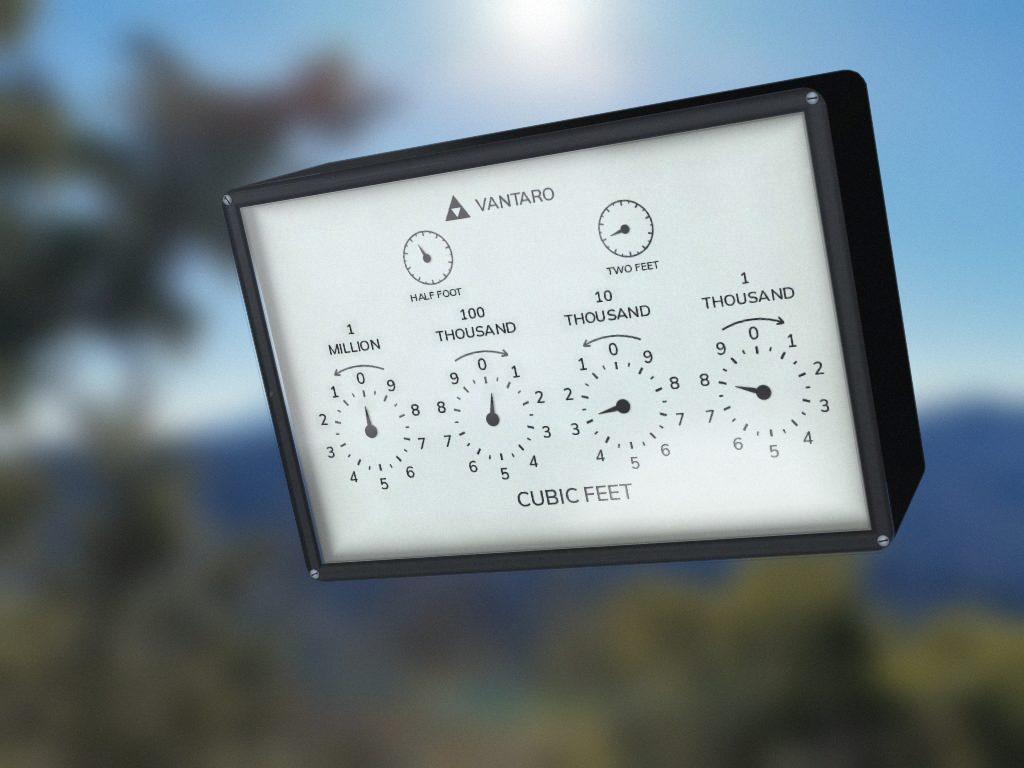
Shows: 2800 ft³
